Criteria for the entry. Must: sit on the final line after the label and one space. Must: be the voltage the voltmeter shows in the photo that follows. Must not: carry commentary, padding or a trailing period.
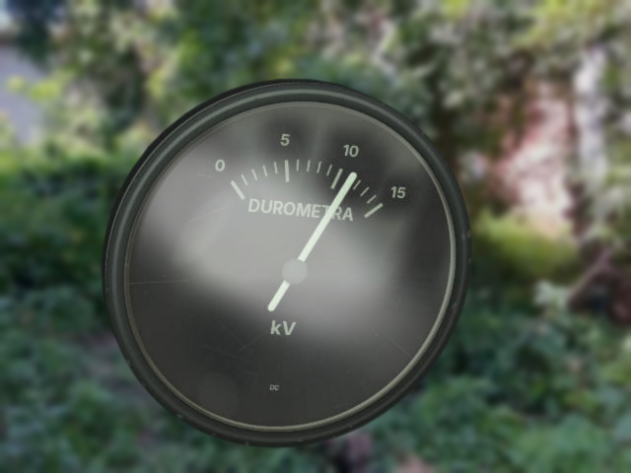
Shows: 11 kV
